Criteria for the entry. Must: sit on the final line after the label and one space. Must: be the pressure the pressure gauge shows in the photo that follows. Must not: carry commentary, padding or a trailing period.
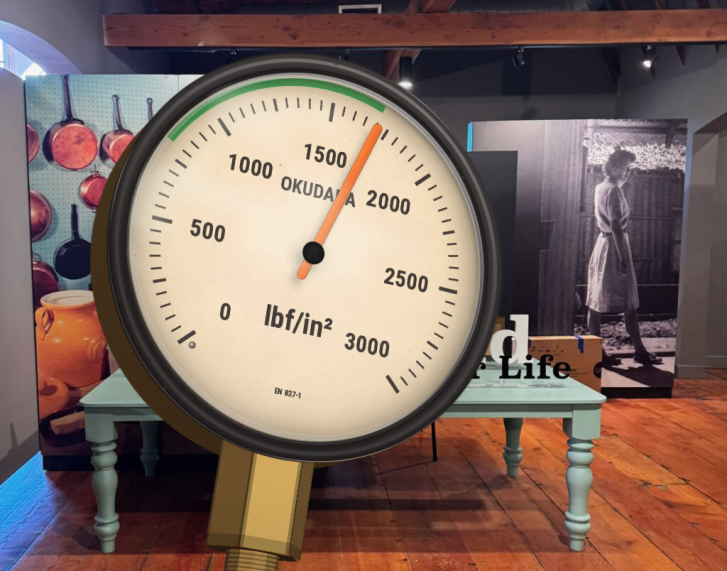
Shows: 1700 psi
